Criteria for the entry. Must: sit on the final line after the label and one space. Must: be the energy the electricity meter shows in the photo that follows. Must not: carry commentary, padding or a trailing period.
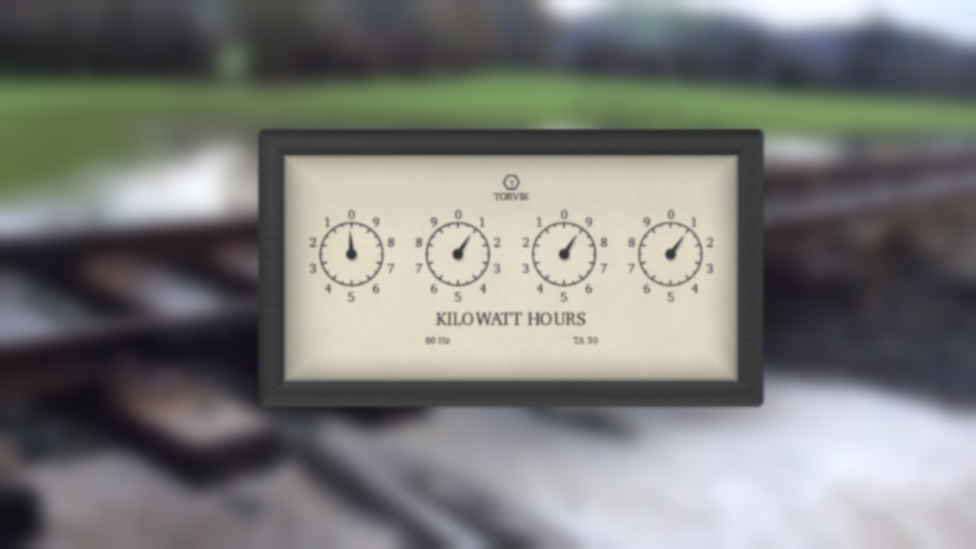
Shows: 91 kWh
